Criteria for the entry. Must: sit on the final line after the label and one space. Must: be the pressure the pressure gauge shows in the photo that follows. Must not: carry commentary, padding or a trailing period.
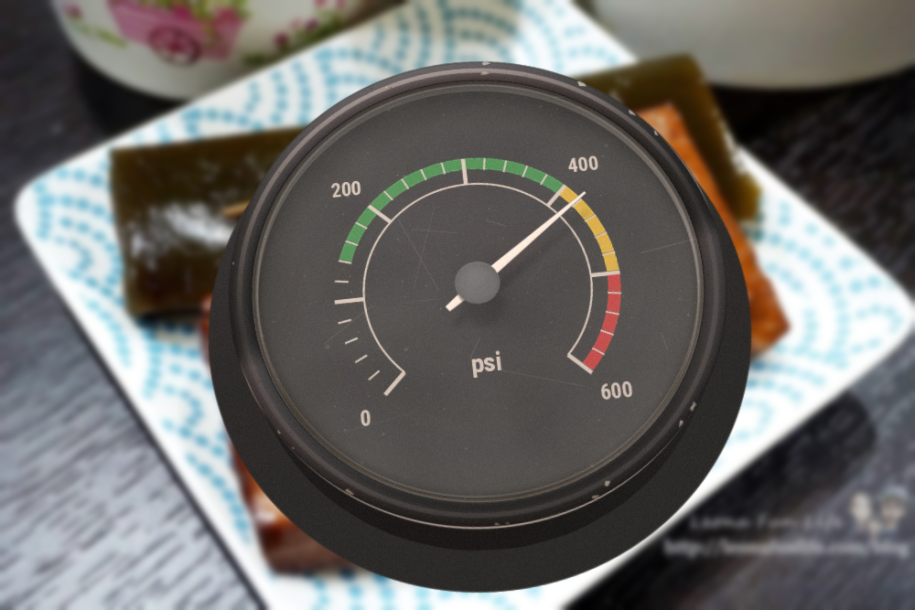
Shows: 420 psi
